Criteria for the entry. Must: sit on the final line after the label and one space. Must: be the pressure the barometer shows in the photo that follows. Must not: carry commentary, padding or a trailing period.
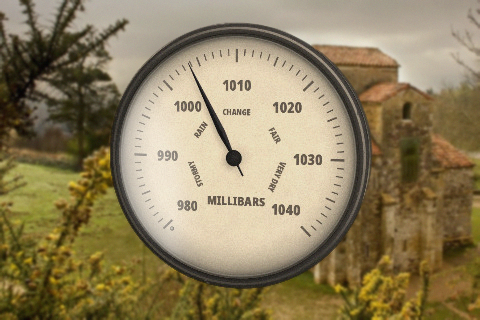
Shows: 1004 mbar
